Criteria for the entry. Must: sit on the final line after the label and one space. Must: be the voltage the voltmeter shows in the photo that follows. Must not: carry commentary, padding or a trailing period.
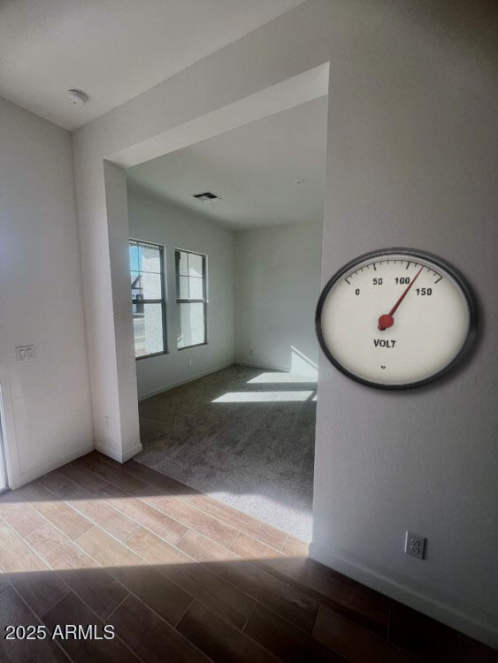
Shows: 120 V
